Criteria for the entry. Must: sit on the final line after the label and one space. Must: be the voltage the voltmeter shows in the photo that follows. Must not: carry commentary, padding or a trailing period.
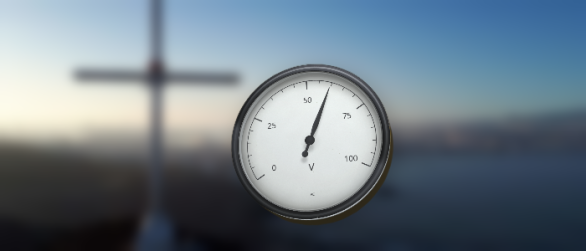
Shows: 60 V
